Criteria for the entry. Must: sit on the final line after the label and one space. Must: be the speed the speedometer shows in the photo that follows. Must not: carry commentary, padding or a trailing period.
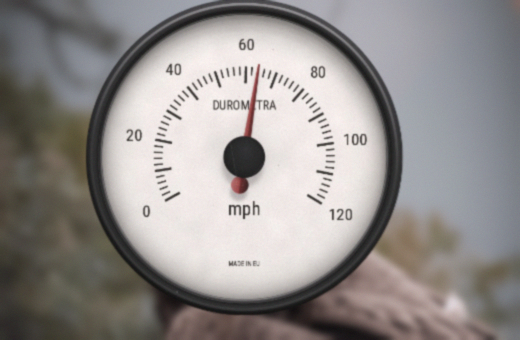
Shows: 64 mph
